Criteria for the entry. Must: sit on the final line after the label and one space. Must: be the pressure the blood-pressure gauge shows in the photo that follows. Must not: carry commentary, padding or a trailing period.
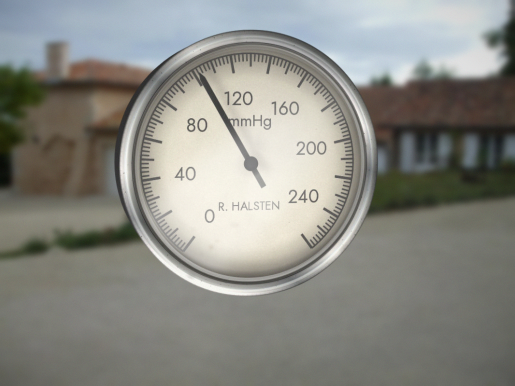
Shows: 102 mmHg
